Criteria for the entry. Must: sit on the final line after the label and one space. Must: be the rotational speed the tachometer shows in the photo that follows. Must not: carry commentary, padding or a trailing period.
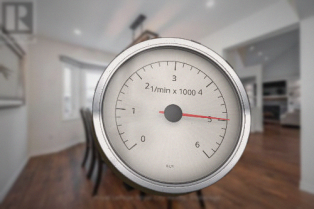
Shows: 5000 rpm
